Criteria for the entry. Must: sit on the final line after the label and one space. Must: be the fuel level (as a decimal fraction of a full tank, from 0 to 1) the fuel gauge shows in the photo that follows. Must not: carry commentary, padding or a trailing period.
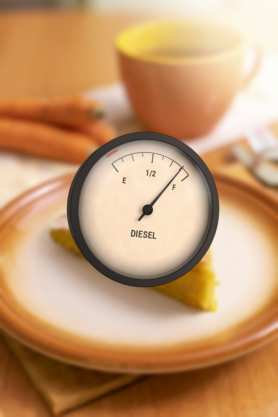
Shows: 0.875
